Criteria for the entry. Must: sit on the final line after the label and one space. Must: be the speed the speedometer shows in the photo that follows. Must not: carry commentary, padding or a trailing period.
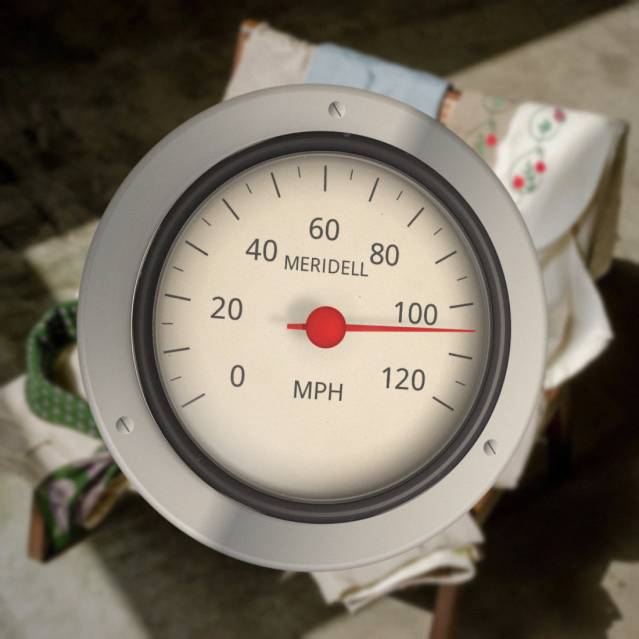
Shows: 105 mph
